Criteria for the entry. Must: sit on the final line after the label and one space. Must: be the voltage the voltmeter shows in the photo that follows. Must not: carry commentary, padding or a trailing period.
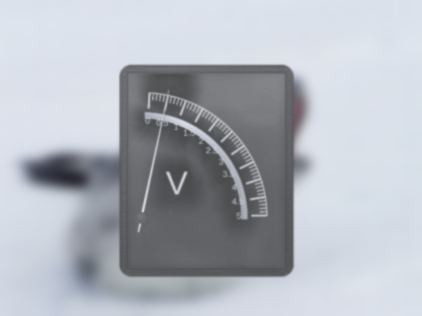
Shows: 0.5 V
